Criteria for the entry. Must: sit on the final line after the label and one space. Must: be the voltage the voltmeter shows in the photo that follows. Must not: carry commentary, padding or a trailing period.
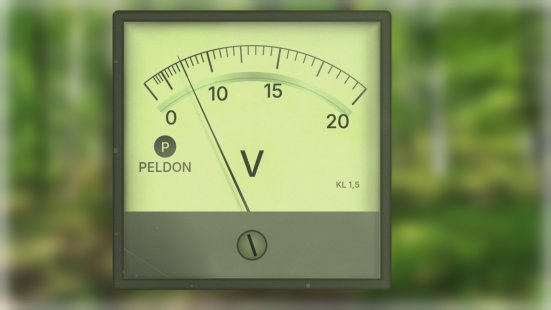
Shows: 7.5 V
